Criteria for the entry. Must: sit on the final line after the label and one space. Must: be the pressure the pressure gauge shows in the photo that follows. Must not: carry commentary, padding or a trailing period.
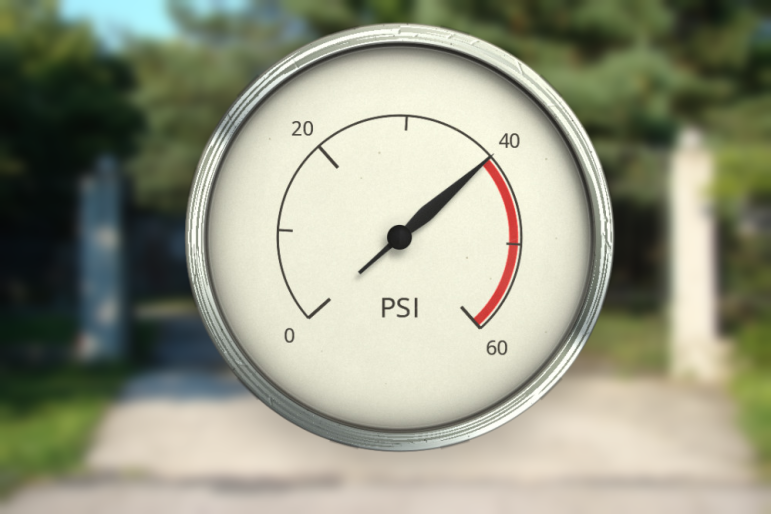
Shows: 40 psi
